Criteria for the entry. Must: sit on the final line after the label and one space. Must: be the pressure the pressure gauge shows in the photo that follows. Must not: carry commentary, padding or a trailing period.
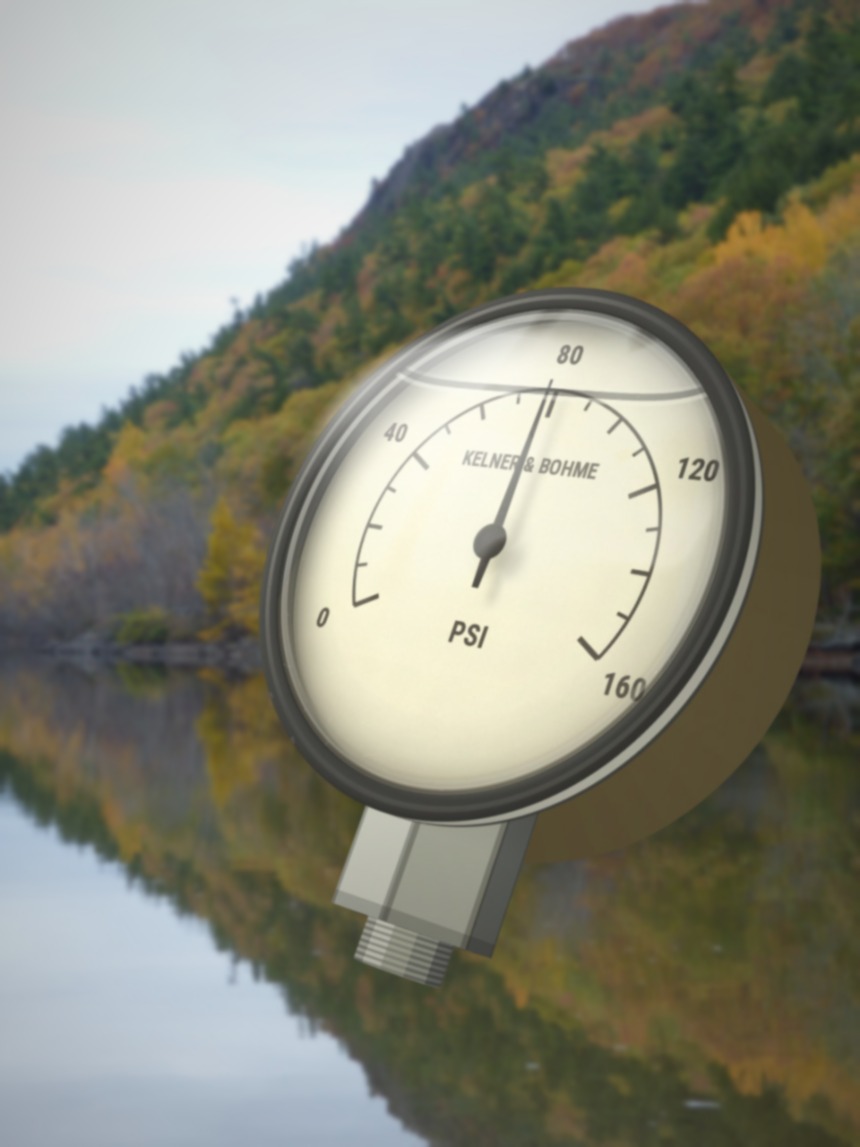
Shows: 80 psi
